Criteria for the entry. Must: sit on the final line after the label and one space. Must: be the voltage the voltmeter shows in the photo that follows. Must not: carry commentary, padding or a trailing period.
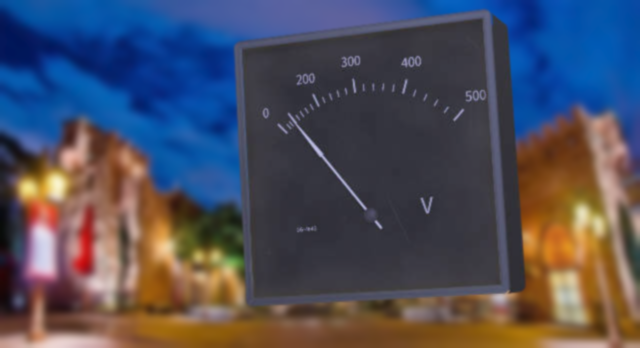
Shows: 100 V
